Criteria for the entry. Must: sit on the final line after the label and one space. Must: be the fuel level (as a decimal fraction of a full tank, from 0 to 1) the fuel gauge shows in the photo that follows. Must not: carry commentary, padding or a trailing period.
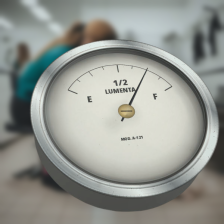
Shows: 0.75
